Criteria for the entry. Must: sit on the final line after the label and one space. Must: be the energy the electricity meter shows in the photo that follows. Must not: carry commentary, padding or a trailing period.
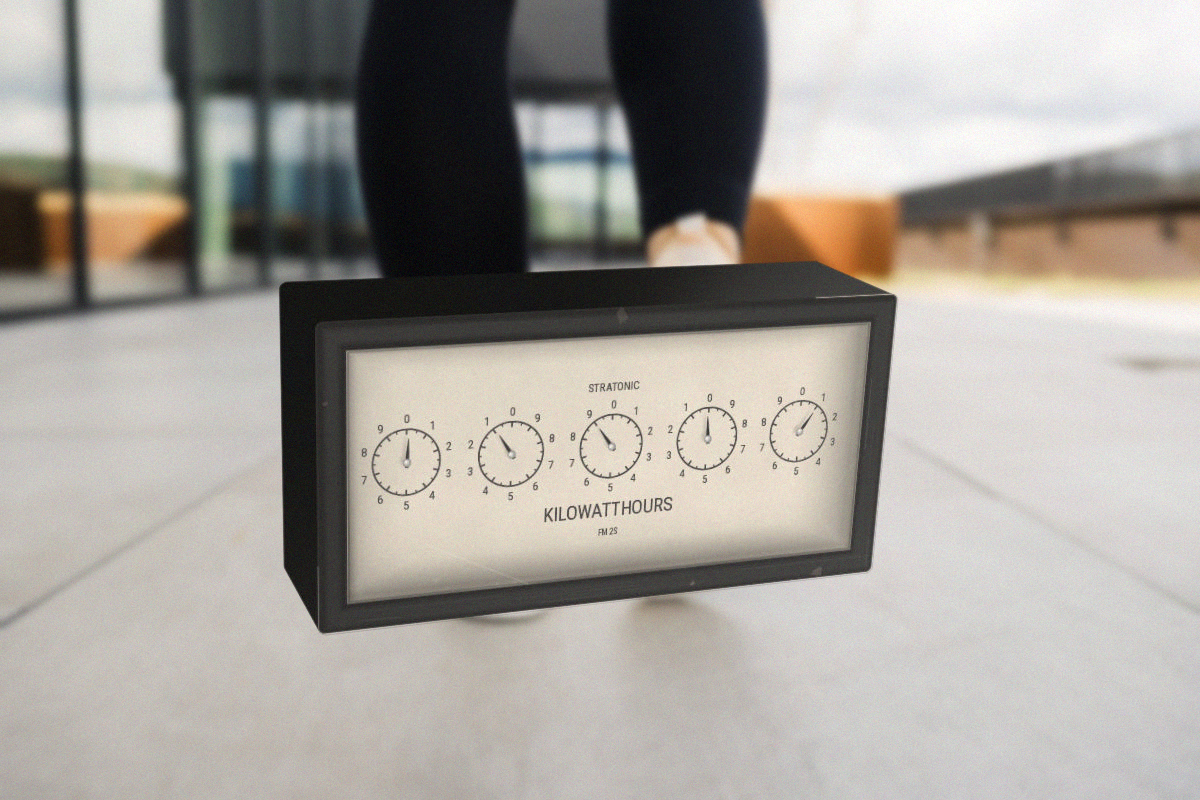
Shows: 901 kWh
